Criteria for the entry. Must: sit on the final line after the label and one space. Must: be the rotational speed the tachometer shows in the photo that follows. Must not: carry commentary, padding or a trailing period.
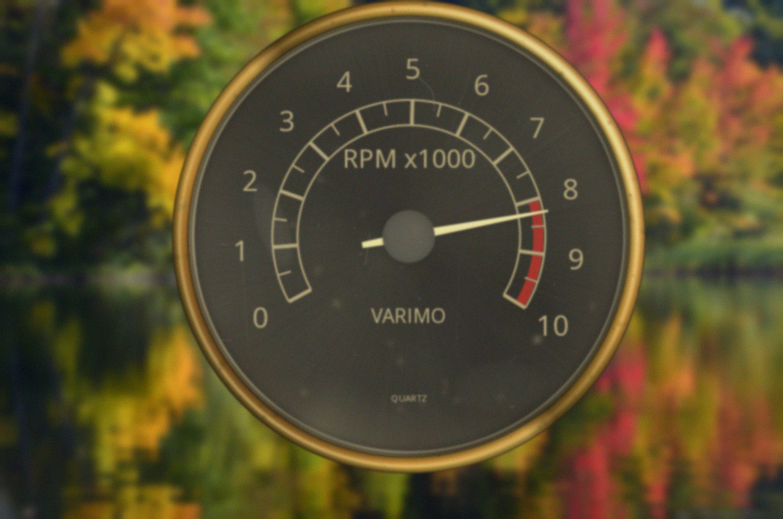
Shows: 8250 rpm
